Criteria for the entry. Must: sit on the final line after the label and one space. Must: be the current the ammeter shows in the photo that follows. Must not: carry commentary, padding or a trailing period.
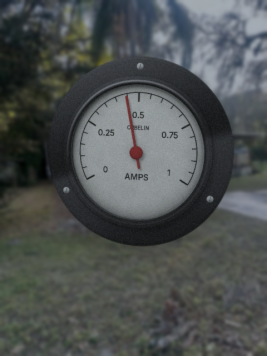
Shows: 0.45 A
